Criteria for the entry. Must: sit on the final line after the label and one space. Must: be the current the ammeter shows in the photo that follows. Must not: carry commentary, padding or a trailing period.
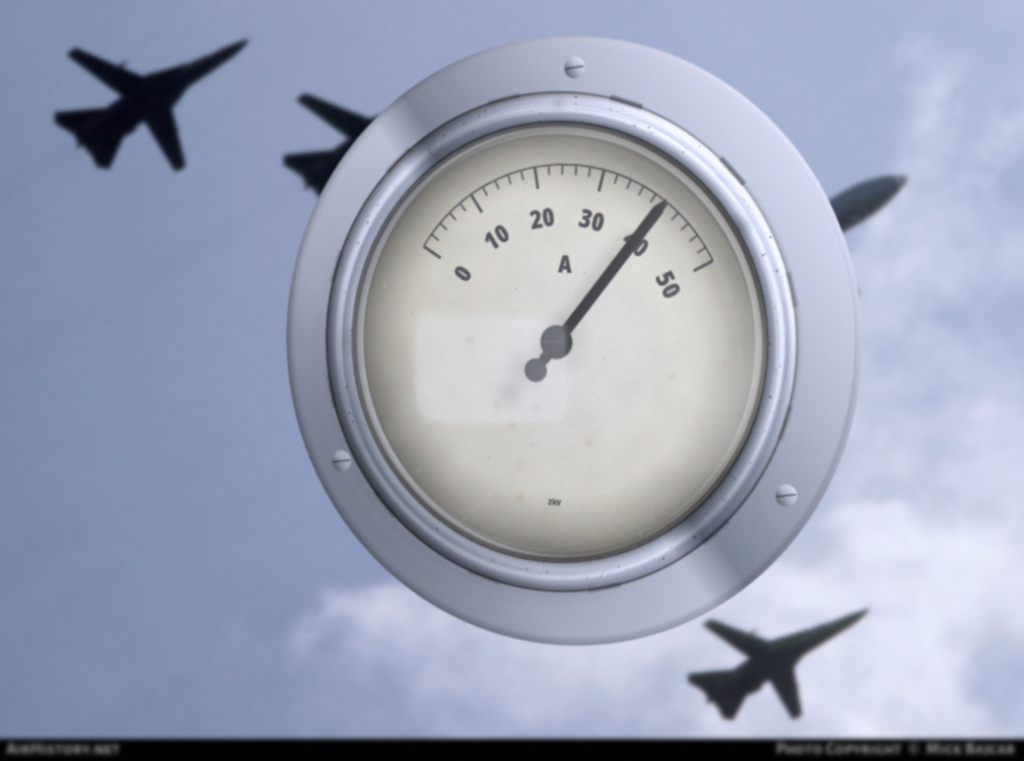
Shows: 40 A
